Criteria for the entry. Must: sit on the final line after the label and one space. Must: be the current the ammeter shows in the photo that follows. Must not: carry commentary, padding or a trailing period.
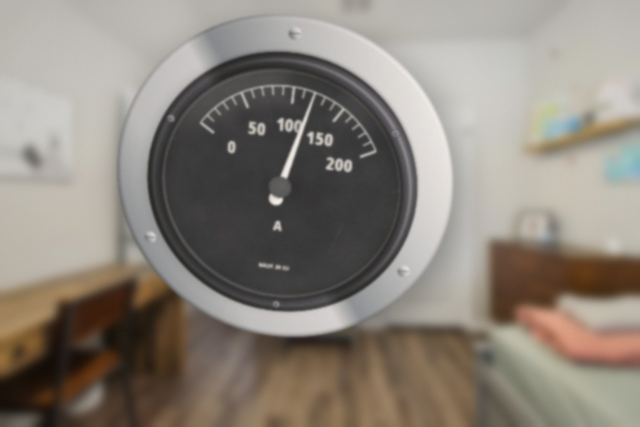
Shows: 120 A
